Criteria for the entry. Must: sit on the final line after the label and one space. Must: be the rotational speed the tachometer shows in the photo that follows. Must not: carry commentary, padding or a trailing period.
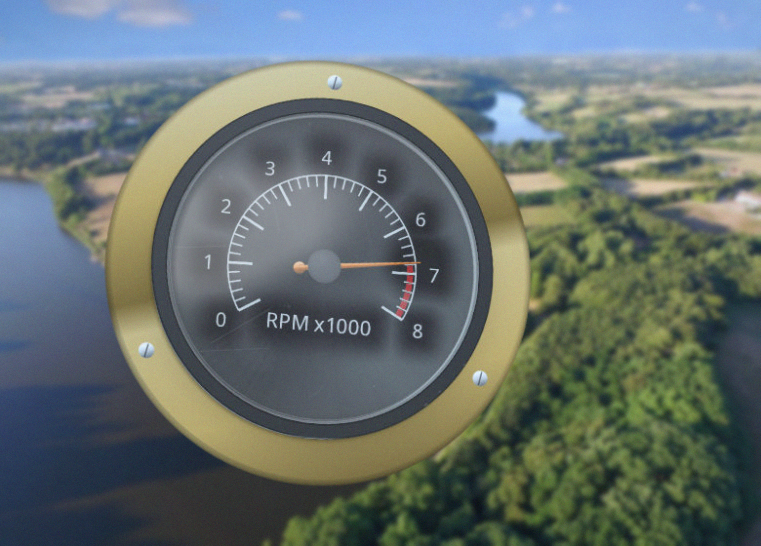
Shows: 6800 rpm
